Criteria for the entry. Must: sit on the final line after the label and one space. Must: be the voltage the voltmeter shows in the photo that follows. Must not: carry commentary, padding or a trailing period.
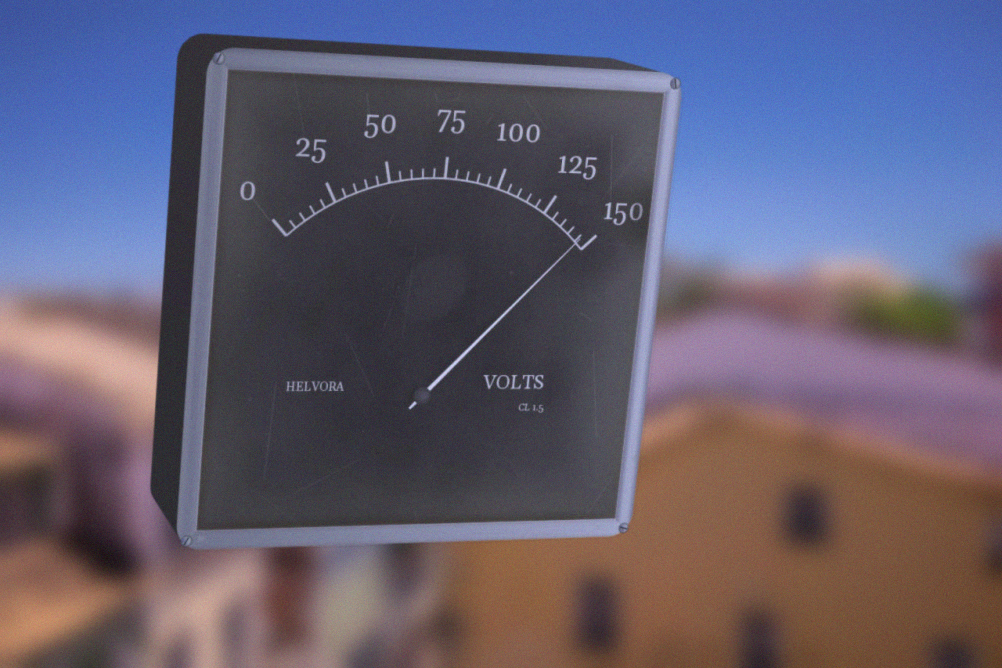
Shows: 145 V
